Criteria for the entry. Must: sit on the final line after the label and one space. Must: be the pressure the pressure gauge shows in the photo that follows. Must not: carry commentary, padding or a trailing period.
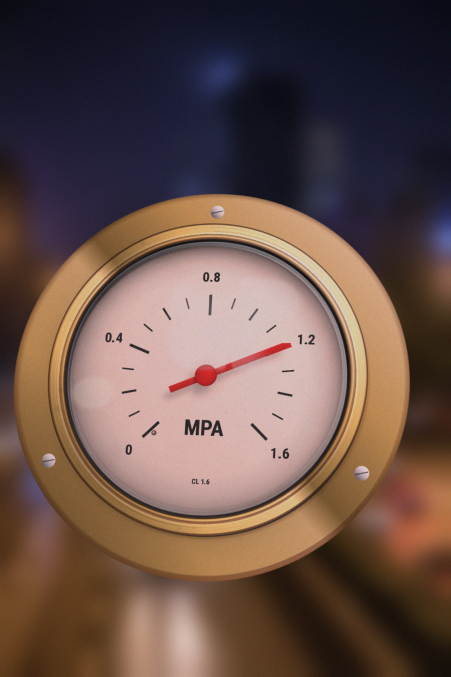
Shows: 1.2 MPa
